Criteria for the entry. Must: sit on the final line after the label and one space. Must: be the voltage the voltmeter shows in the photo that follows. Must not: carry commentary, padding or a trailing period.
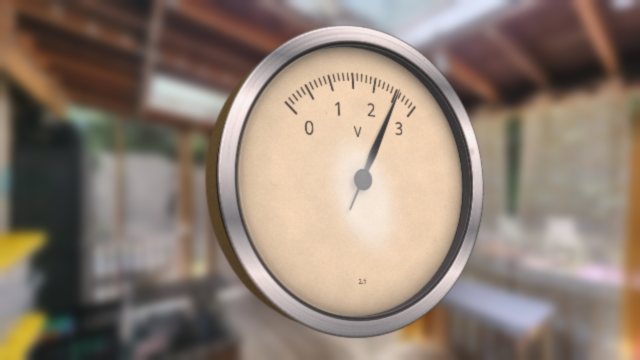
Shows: 2.5 V
